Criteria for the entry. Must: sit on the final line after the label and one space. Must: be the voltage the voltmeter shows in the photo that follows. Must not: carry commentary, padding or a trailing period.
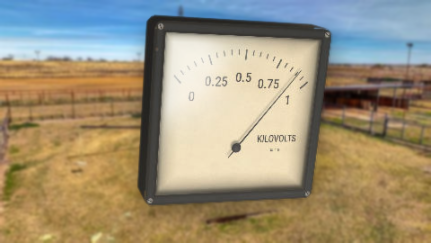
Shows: 0.9 kV
